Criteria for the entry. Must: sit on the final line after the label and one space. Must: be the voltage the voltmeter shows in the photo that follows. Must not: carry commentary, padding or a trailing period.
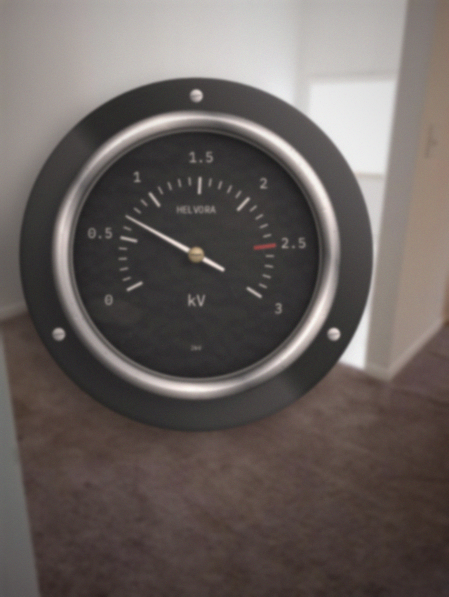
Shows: 0.7 kV
